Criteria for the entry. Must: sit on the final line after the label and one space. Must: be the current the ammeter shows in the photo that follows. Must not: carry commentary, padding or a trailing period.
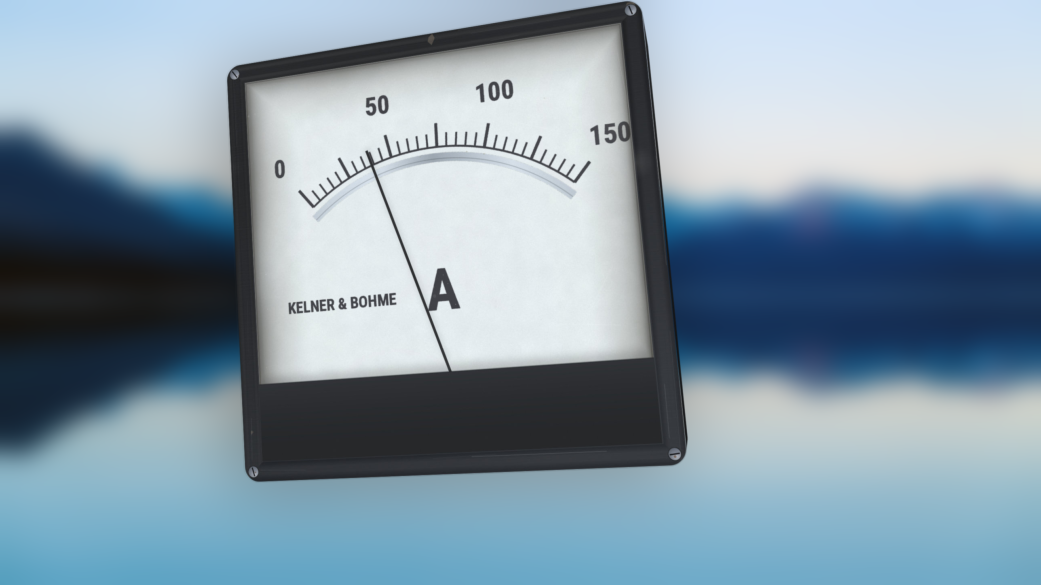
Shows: 40 A
